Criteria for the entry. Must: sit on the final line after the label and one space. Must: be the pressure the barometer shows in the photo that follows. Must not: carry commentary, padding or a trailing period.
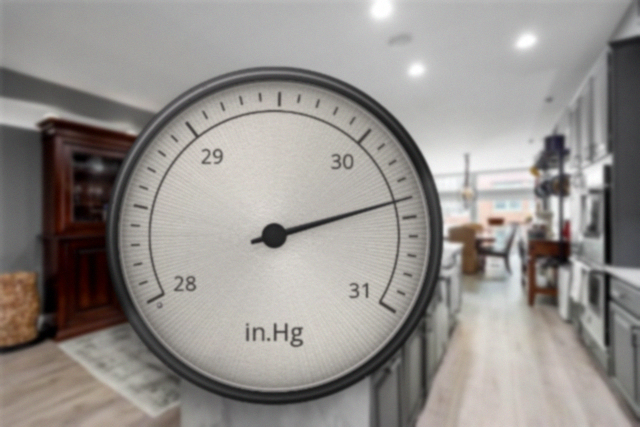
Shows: 30.4 inHg
